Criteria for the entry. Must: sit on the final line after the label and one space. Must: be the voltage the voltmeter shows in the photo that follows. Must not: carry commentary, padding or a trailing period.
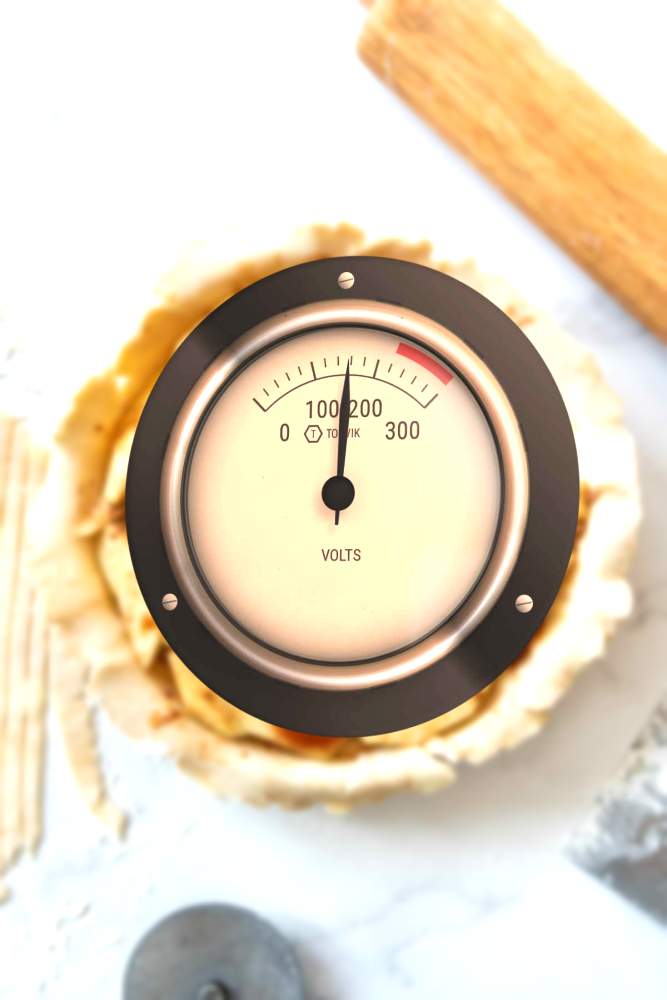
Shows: 160 V
